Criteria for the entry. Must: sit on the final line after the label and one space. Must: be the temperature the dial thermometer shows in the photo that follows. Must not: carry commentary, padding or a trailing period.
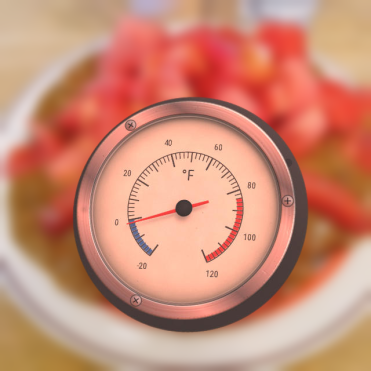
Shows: -2 °F
